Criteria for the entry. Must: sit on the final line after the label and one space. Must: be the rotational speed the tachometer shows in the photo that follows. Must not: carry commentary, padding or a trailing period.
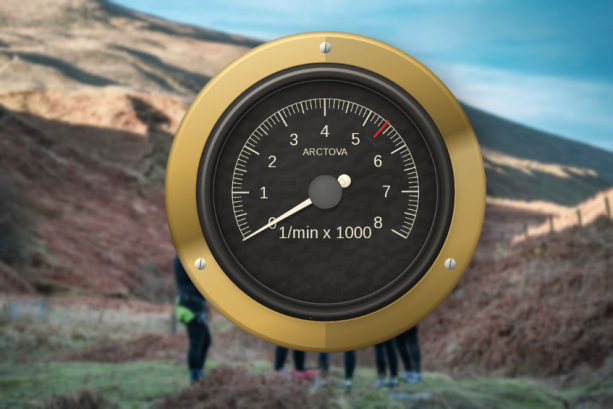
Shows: 0 rpm
